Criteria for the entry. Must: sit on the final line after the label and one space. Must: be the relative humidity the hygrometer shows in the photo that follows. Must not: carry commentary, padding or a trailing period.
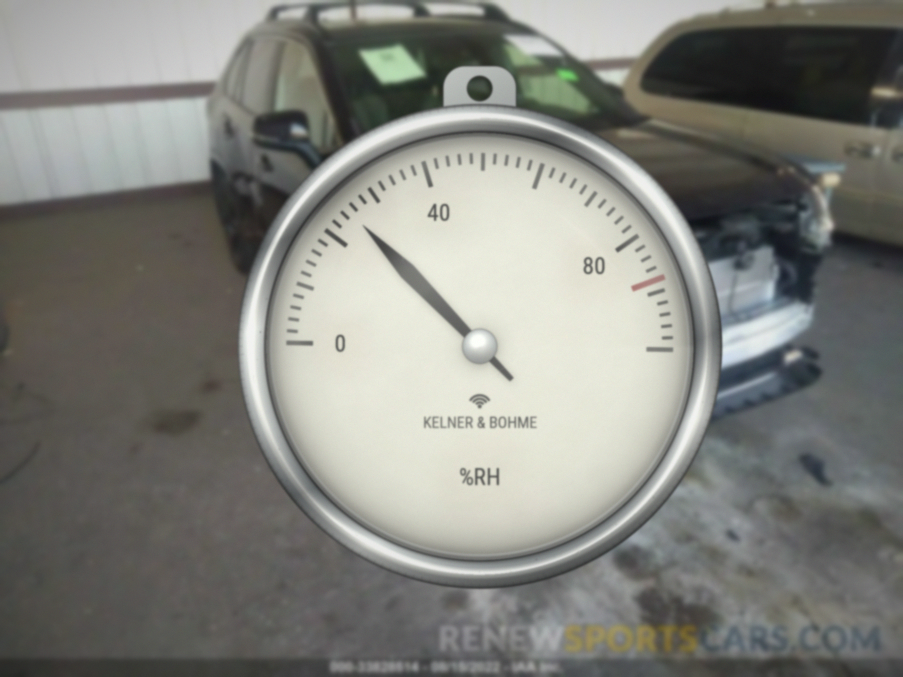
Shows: 25 %
